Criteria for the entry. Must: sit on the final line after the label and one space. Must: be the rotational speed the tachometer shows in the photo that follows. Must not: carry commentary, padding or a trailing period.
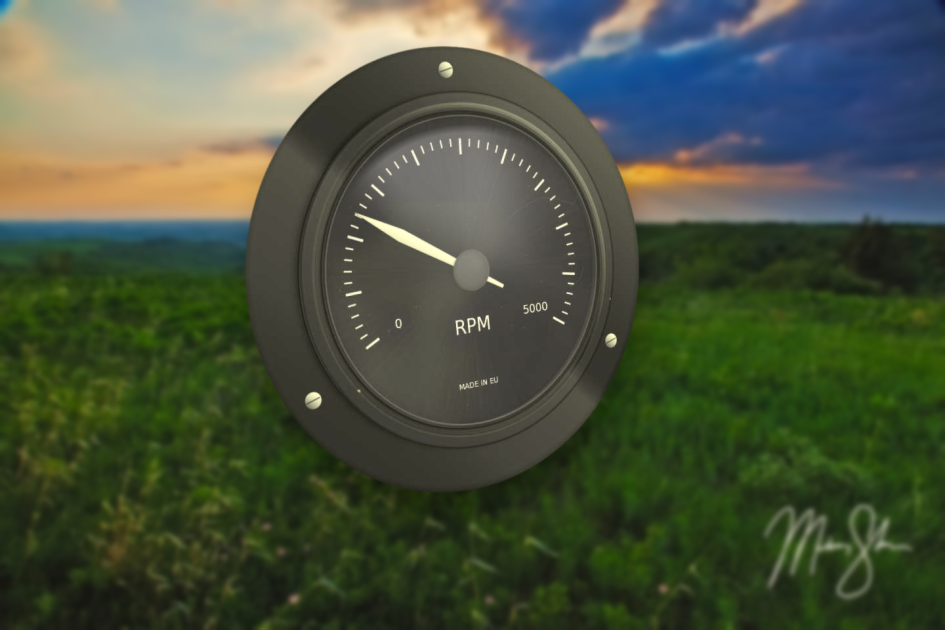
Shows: 1200 rpm
